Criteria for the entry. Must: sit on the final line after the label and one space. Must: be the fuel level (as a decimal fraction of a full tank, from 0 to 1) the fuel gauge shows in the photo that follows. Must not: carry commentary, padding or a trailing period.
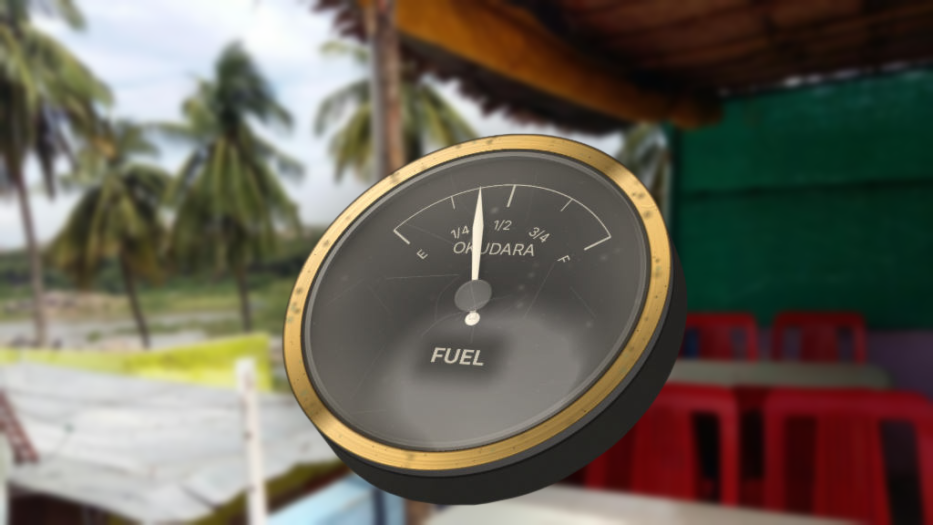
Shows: 0.375
